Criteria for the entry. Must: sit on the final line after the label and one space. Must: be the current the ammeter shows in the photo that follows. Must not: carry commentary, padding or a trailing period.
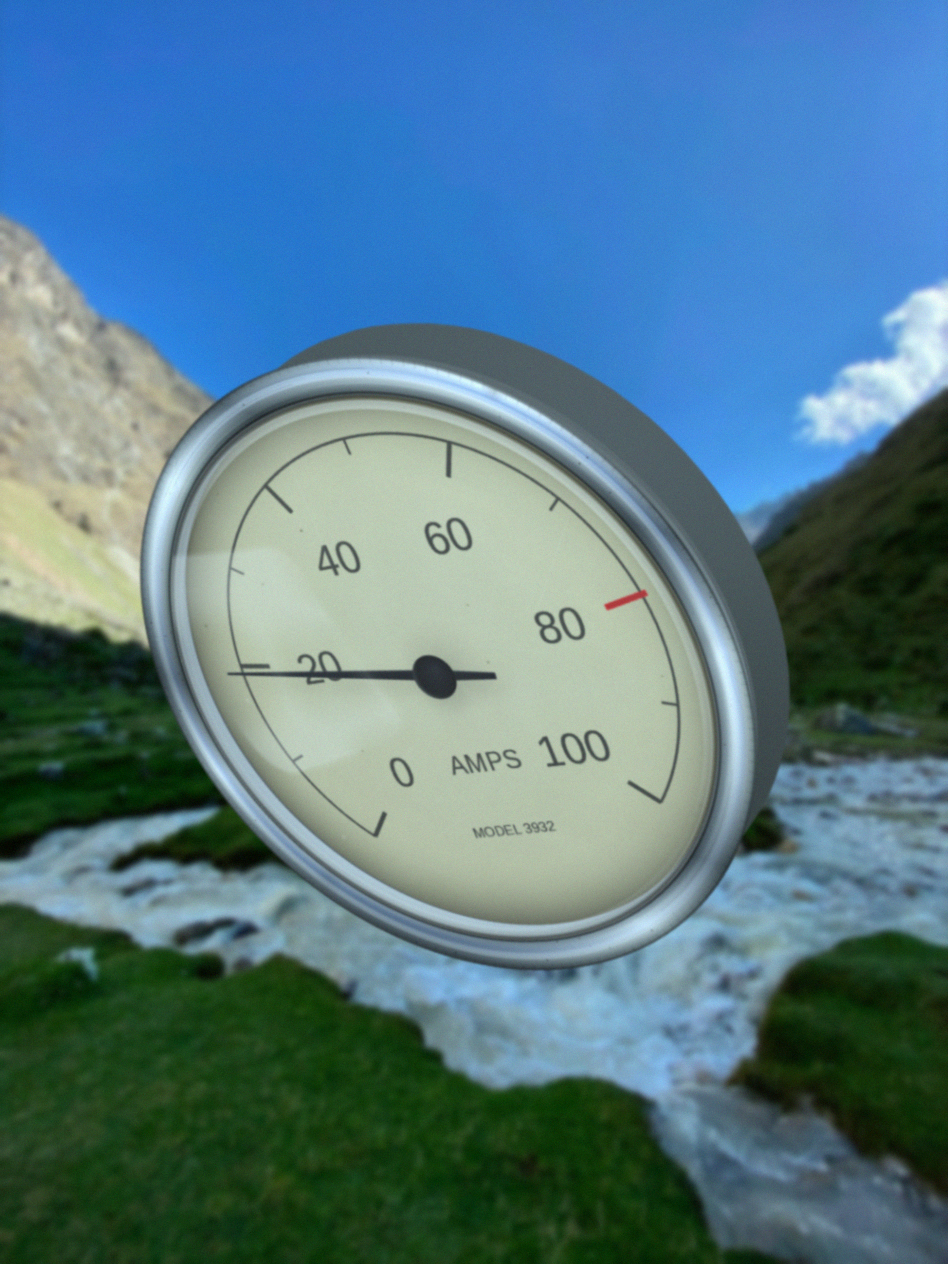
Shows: 20 A
